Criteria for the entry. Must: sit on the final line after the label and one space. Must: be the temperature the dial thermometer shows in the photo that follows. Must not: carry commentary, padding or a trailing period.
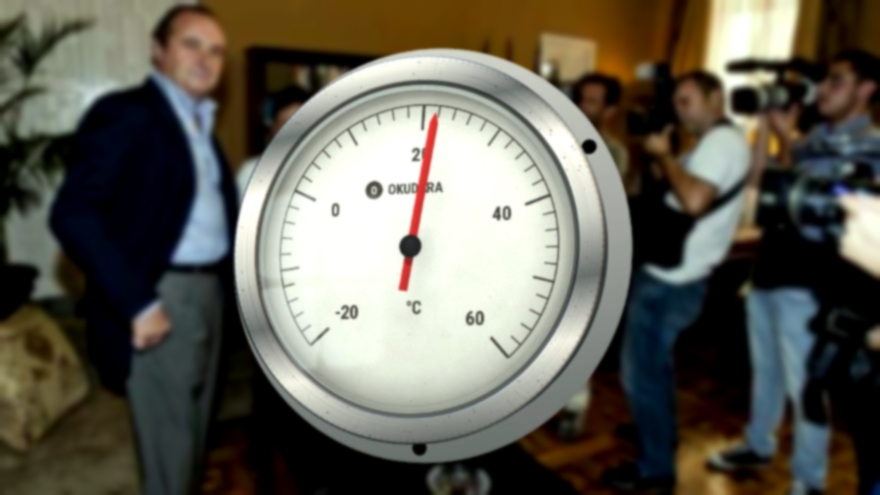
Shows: 22 °C
